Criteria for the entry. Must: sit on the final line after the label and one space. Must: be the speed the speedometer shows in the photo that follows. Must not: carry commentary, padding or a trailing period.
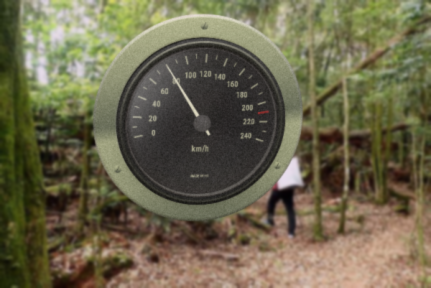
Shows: 80 km/h
